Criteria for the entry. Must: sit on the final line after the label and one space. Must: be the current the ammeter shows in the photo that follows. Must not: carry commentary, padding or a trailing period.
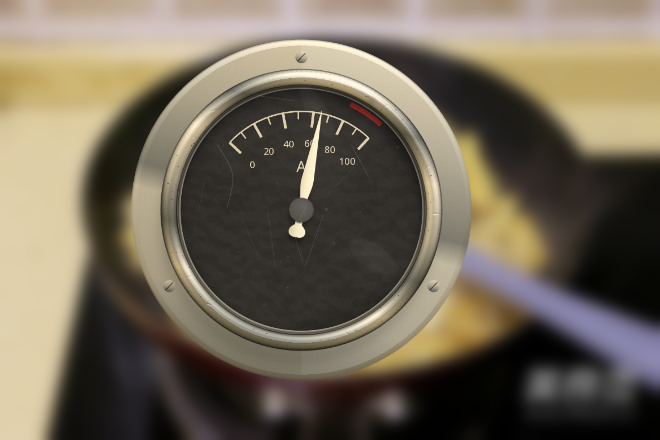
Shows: 65 A
